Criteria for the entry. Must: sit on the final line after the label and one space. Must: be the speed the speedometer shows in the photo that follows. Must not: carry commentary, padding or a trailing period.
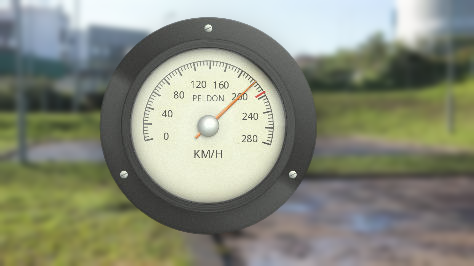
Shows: 200 km/h
